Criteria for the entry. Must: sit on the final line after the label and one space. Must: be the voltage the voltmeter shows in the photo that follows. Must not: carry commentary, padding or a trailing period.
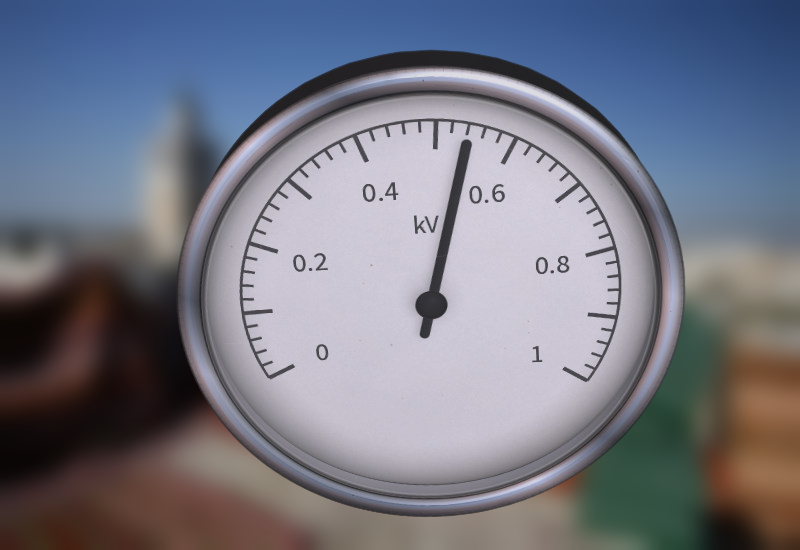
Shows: 0.54 kV
